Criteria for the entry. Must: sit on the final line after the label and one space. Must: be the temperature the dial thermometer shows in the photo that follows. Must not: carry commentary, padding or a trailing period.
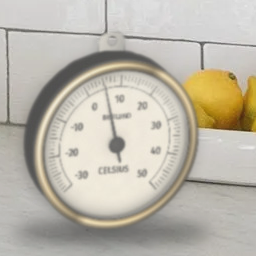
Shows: 5 °C
